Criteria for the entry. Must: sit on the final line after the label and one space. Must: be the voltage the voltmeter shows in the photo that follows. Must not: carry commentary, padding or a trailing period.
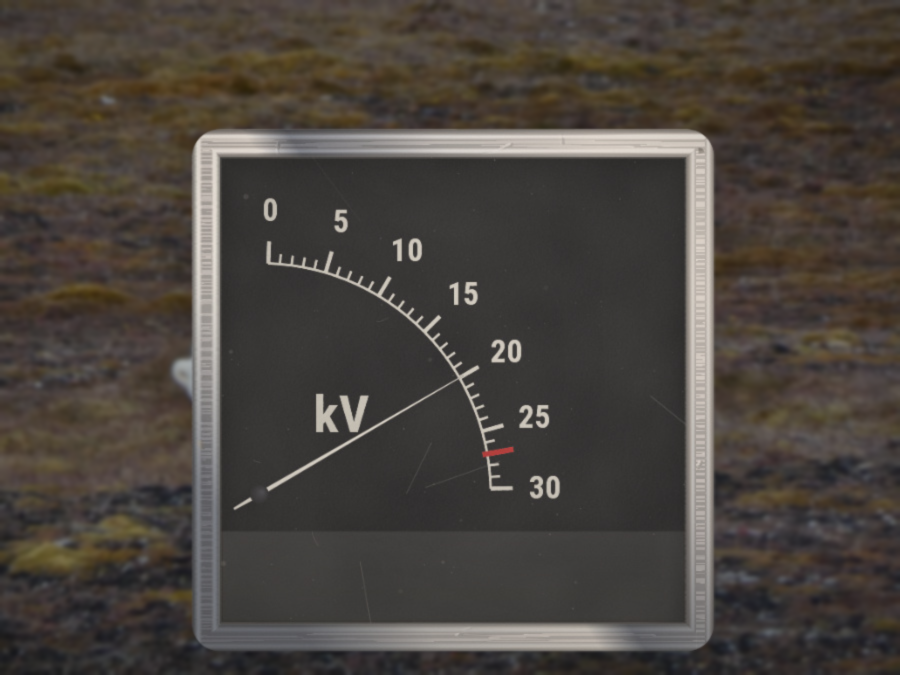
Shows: 20 kV
